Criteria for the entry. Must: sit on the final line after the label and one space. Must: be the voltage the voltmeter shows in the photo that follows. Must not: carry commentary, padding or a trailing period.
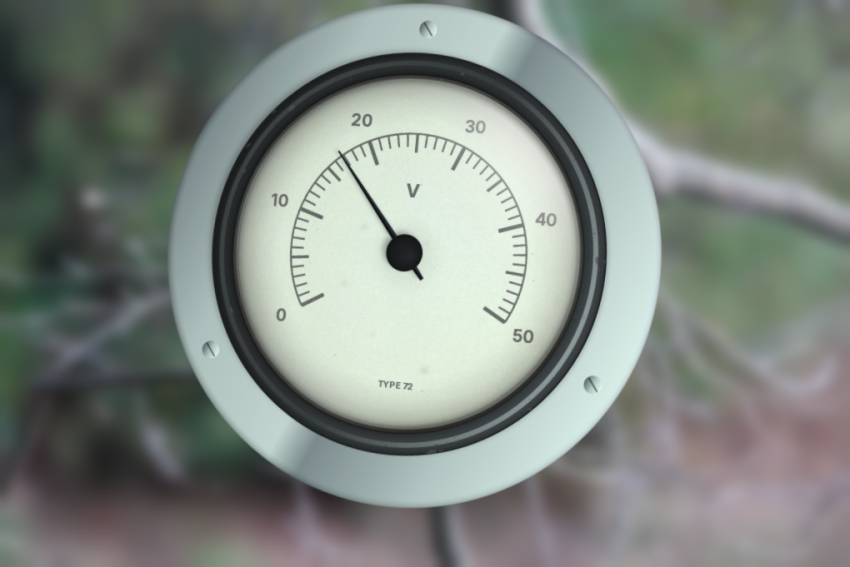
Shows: 17 V
